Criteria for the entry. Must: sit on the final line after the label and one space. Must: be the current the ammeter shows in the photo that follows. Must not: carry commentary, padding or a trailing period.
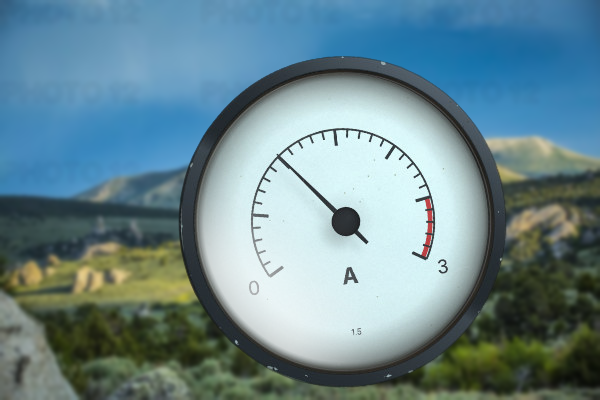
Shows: 1 A
